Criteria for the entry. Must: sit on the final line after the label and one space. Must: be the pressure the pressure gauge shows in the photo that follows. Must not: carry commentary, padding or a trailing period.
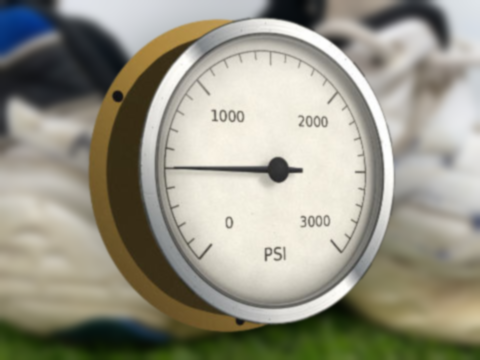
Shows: 500 psi
